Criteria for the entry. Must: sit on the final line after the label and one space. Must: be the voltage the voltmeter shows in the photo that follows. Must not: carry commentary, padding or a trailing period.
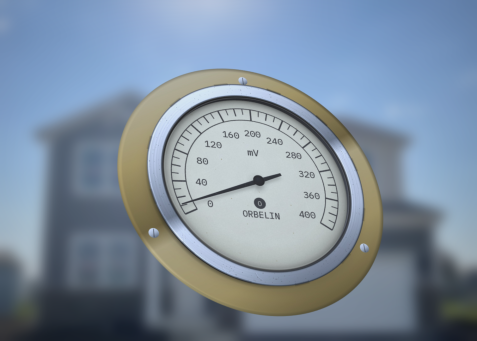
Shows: 10 mV
